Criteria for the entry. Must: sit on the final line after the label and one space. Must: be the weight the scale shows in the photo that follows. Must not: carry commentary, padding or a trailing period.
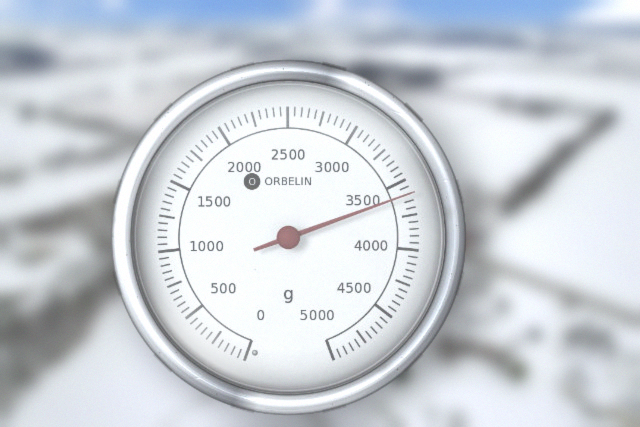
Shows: 3600 g
